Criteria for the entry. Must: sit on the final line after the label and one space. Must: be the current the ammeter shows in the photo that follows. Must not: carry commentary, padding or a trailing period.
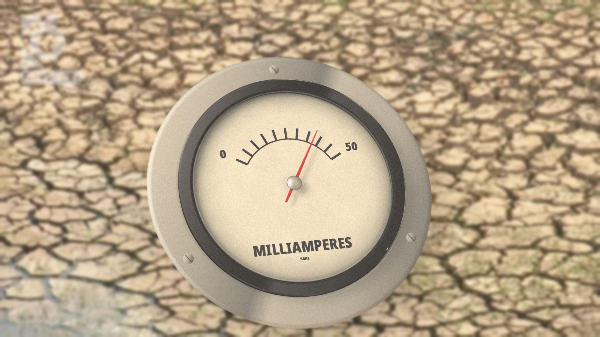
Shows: 37.5 mA
